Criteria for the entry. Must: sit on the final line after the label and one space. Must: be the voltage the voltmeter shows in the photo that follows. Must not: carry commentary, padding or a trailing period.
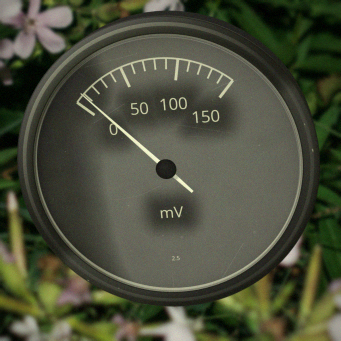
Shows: 10 mV
